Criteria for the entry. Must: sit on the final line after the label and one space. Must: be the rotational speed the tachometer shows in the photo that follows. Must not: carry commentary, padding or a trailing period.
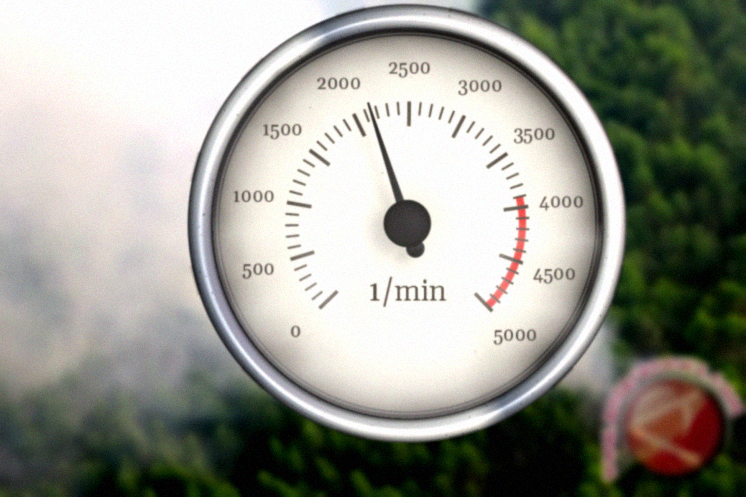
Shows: 2150 rpm
